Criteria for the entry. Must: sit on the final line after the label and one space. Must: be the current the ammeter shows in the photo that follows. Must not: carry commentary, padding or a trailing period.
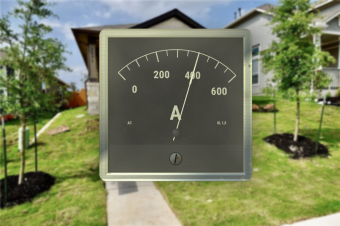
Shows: 400 A
